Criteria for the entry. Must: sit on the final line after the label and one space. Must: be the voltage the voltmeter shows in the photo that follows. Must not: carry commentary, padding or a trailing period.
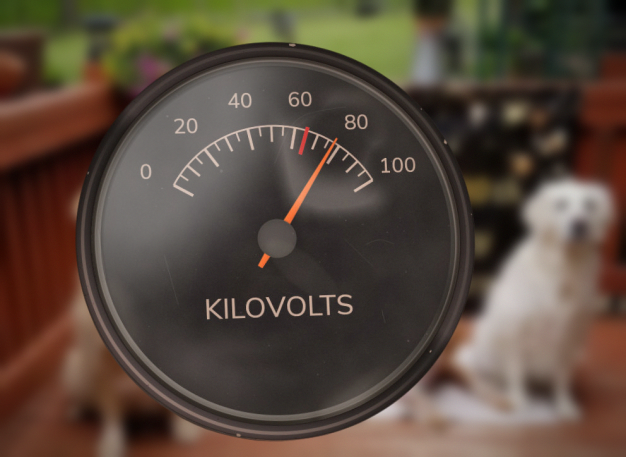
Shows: 77.5 kV
